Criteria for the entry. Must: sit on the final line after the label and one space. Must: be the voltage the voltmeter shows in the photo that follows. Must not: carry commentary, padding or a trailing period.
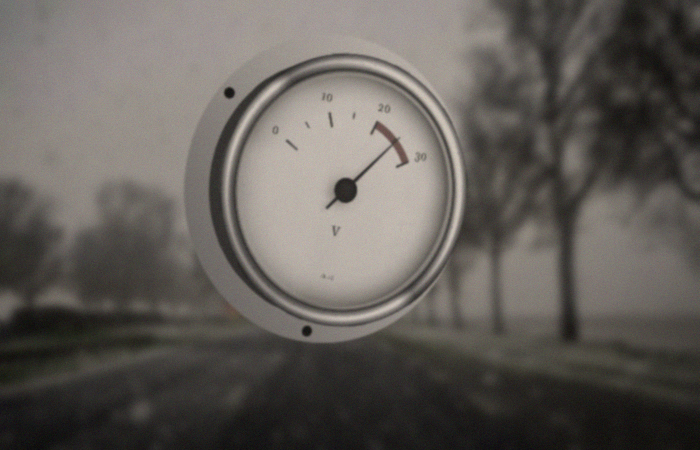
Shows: 25 V
